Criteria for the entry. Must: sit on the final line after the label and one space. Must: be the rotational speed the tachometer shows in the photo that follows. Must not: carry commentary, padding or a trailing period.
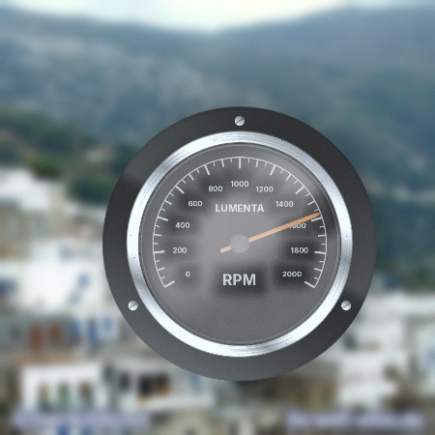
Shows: 1575 rpm
